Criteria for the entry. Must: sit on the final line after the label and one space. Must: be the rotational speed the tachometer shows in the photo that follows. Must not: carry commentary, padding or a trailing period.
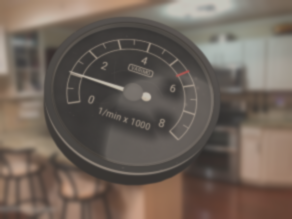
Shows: 1000 rpm
